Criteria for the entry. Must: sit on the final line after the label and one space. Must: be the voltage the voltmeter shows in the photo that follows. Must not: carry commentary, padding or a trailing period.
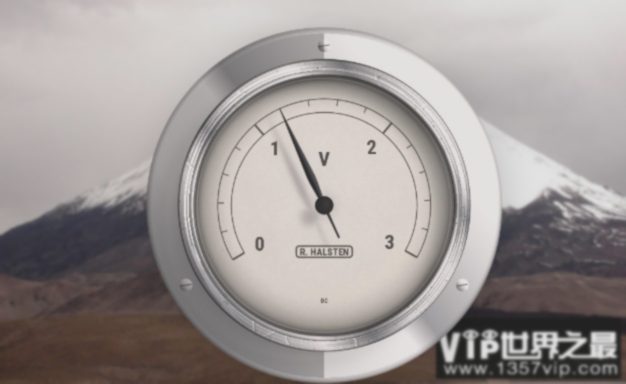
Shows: 1.2 V
